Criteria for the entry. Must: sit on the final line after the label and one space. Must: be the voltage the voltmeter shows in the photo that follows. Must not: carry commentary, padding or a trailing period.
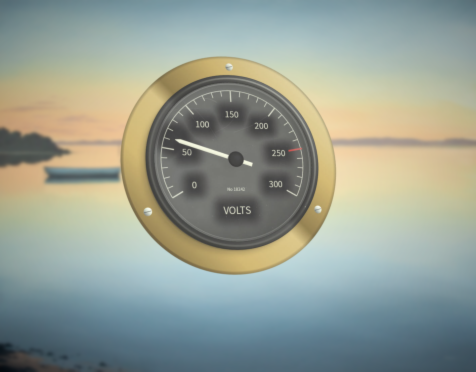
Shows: 60 V
